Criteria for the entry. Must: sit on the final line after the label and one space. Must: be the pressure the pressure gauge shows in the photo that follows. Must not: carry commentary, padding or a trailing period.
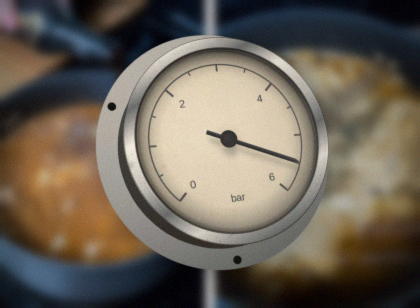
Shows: 5.5 bar
